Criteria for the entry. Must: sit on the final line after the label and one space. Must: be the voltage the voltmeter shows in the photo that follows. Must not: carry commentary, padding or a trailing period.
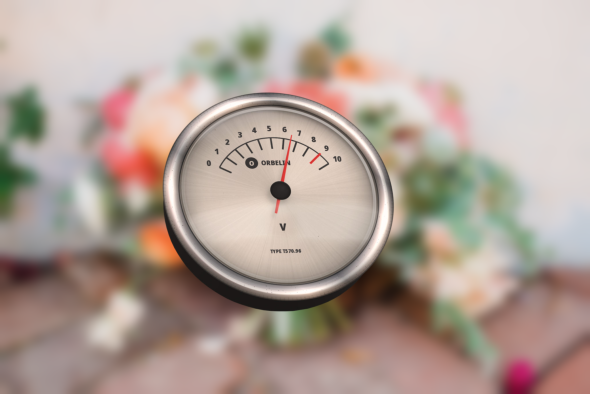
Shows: 6.5 V
